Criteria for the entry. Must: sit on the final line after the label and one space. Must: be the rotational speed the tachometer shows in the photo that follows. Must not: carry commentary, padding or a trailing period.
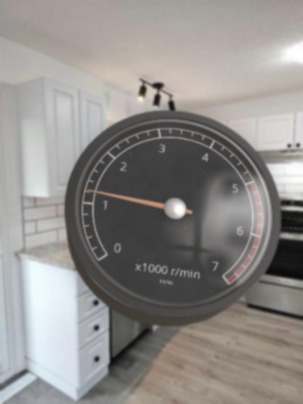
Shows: 1200 rpm
